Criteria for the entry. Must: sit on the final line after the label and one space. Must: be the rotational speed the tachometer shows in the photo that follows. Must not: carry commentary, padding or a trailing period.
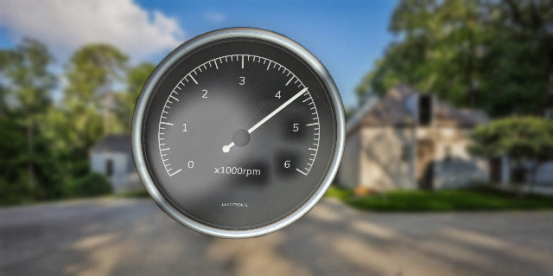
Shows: 4300 rpm
